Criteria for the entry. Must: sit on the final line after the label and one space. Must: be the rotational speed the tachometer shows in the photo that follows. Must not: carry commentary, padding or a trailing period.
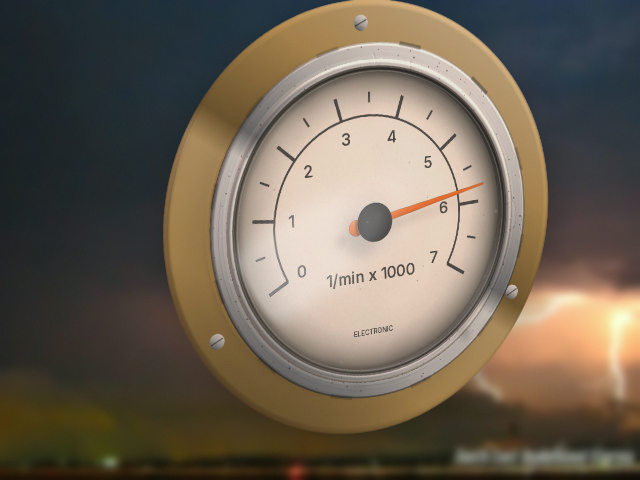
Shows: 5750 rpm
